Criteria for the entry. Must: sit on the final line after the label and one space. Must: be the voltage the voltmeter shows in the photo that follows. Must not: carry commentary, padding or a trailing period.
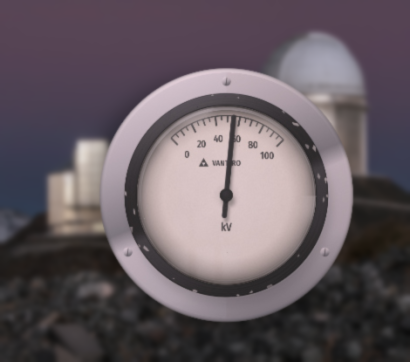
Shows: 55 kV
